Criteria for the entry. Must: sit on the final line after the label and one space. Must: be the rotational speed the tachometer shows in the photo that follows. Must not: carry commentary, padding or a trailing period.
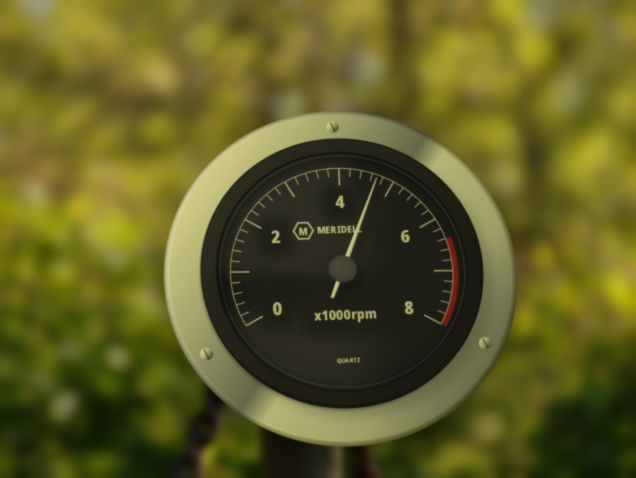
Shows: 4700 rpm
